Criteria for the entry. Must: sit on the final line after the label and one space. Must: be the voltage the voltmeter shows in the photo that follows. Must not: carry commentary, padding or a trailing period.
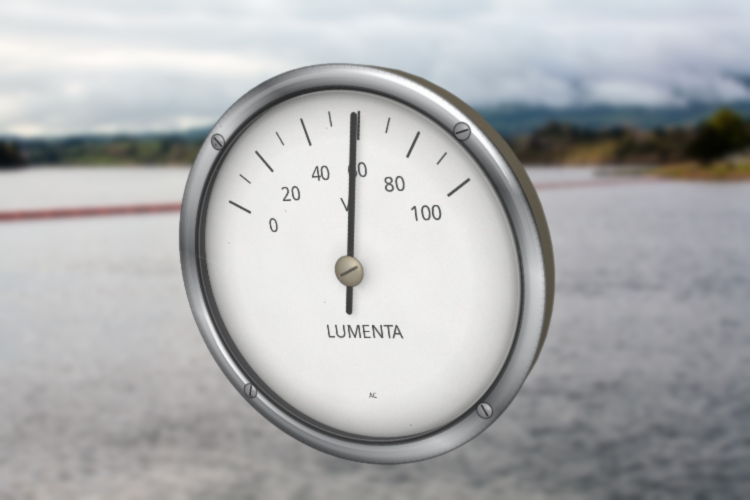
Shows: 60 V
